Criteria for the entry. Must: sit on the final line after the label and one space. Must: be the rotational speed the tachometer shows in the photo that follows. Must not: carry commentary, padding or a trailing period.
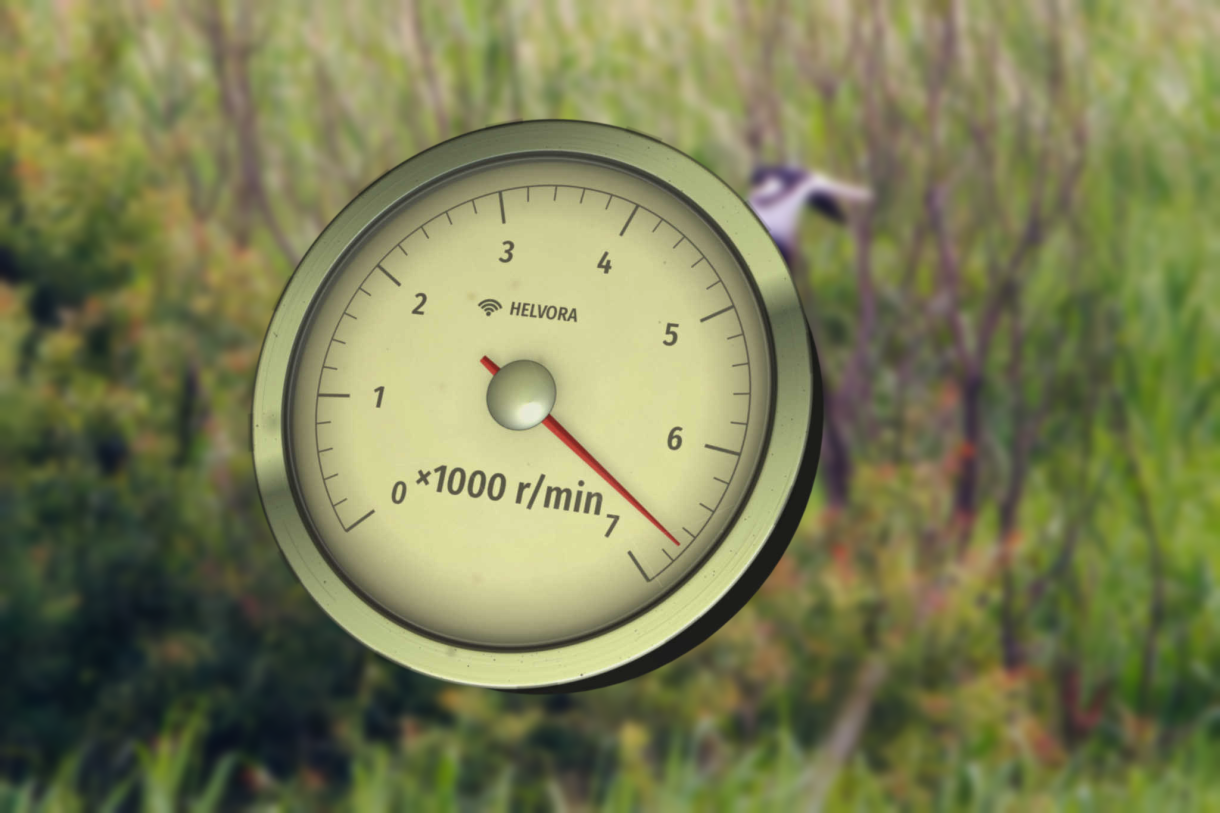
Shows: 6700 rpm
